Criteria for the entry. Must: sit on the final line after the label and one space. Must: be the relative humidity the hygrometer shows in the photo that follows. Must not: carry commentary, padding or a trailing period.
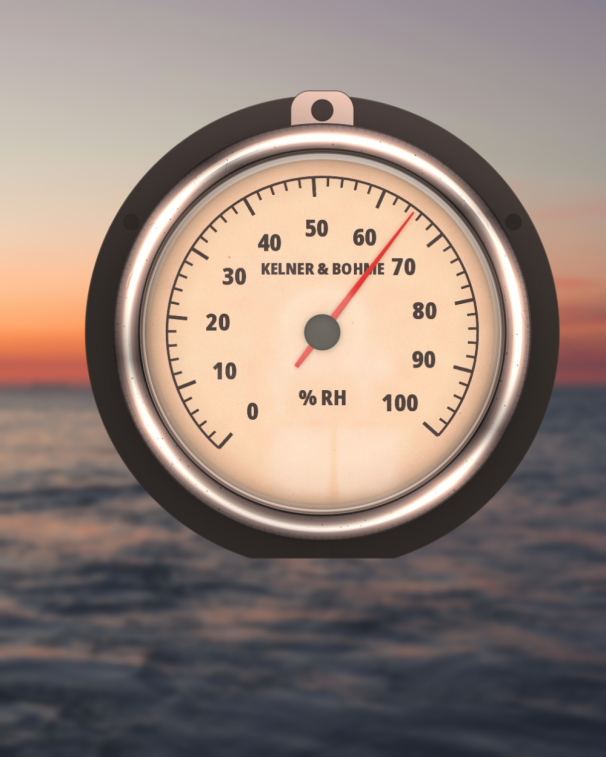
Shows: 65 %
